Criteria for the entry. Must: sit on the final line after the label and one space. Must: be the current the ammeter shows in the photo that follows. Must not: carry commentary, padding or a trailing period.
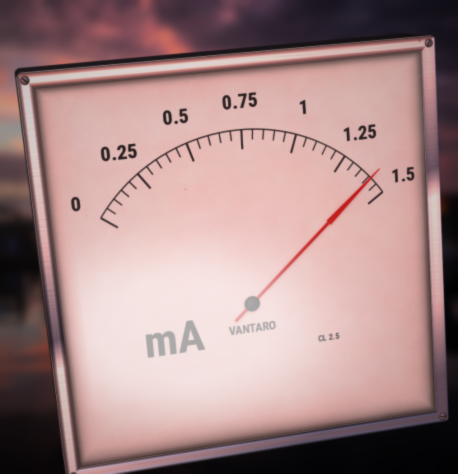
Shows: 1.4 mA
